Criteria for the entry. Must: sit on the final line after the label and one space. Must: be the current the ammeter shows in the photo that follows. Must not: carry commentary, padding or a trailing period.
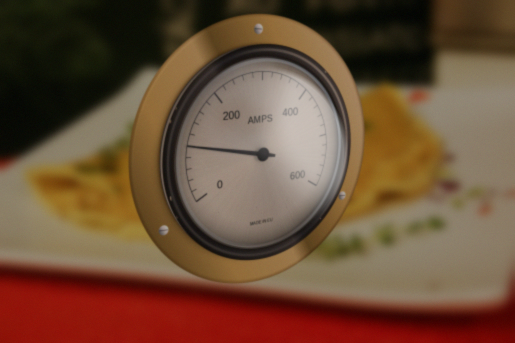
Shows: 100 A
